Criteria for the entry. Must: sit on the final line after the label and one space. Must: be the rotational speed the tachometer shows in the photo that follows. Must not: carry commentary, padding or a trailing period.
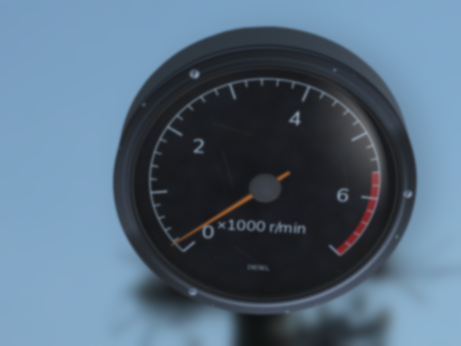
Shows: 200 rpm
